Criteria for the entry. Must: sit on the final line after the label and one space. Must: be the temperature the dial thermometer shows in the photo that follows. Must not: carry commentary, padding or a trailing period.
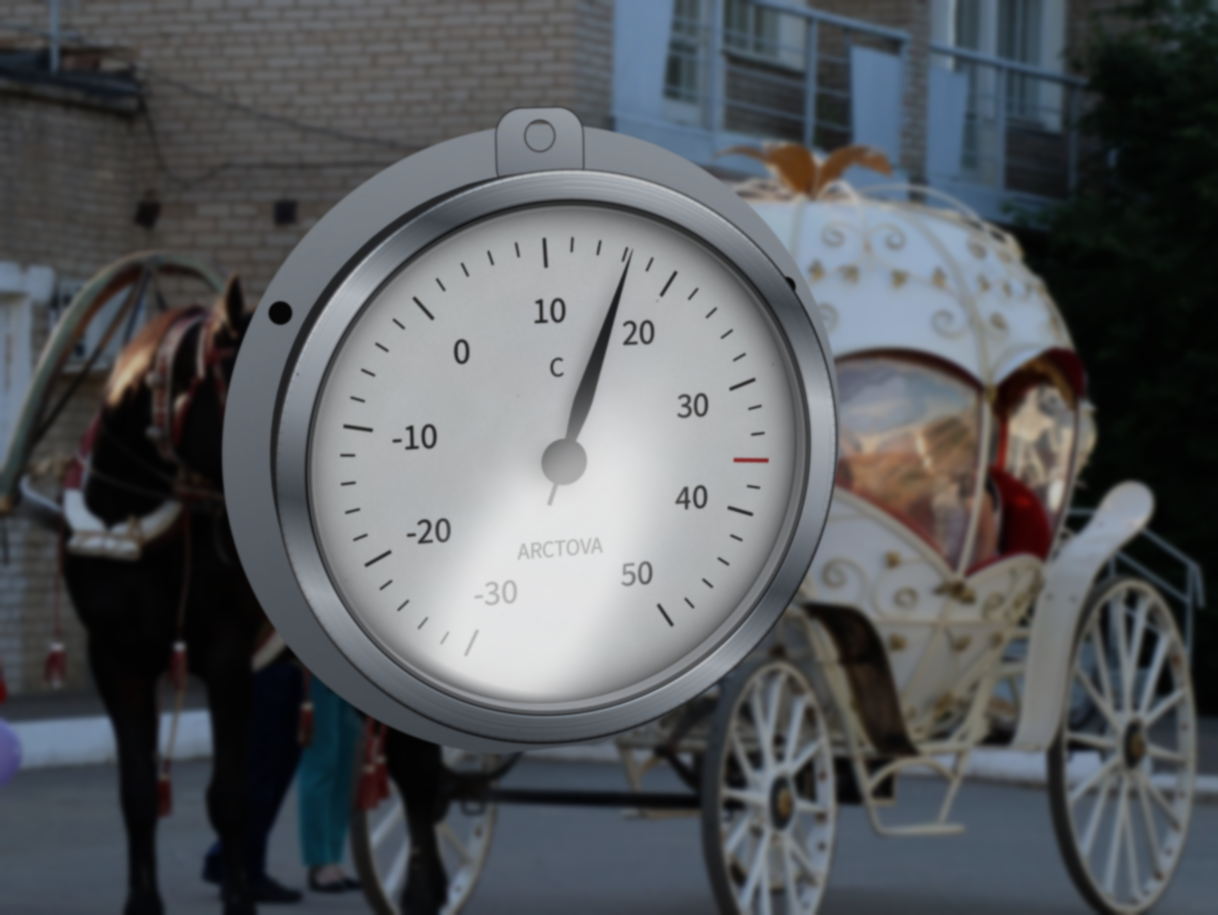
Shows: 16 °C
